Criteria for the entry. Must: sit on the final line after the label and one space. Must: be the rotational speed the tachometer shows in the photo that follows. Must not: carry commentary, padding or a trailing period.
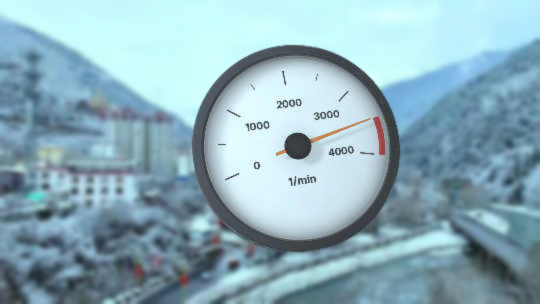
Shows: 3500 rpm
